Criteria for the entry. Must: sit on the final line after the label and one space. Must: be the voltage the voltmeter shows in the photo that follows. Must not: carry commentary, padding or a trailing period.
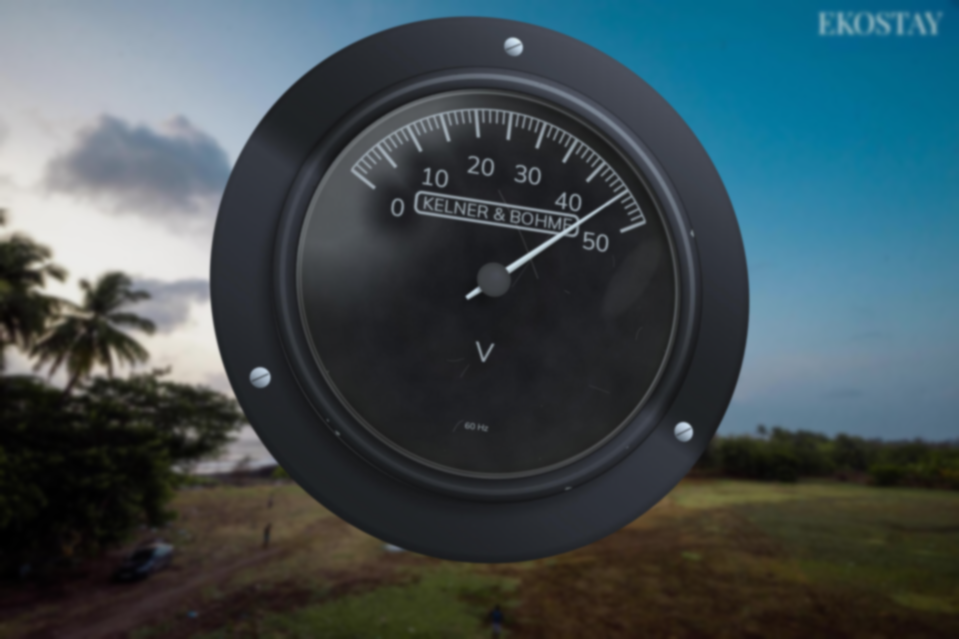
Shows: 45 V
